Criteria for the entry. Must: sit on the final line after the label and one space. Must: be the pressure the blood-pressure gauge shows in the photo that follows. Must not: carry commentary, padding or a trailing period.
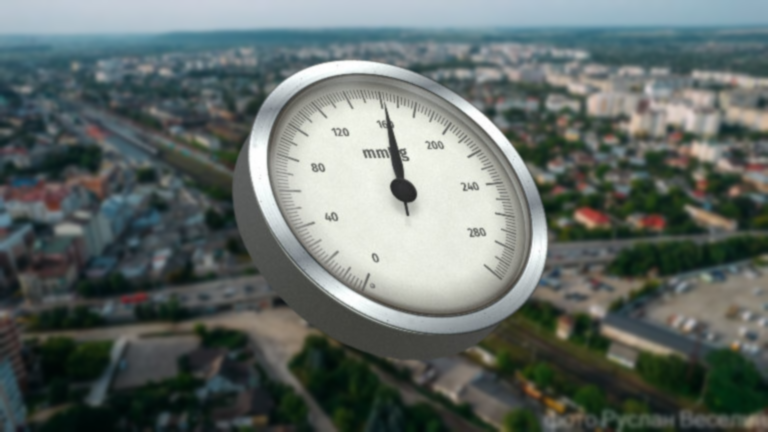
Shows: 160 mmHg
